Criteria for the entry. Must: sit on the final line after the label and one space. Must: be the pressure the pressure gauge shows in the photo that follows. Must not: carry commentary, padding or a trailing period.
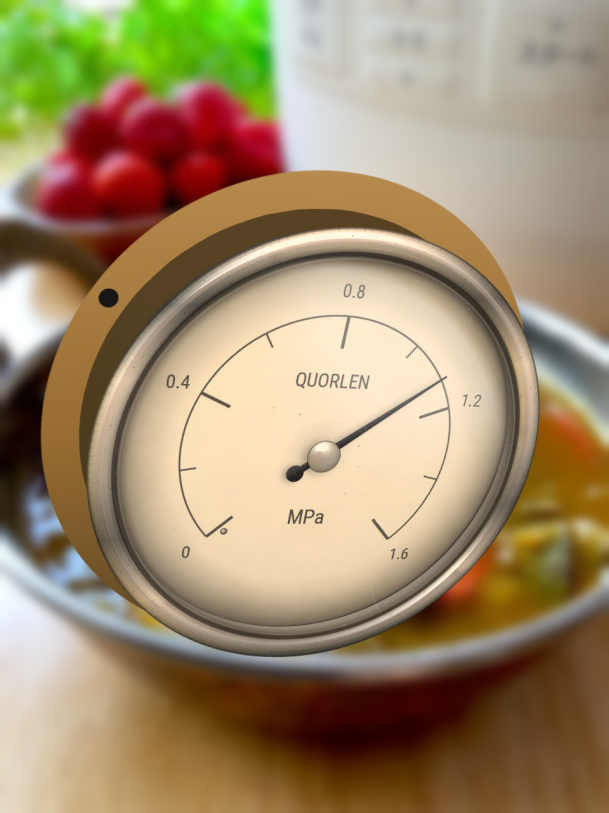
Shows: 1.1 MPa
